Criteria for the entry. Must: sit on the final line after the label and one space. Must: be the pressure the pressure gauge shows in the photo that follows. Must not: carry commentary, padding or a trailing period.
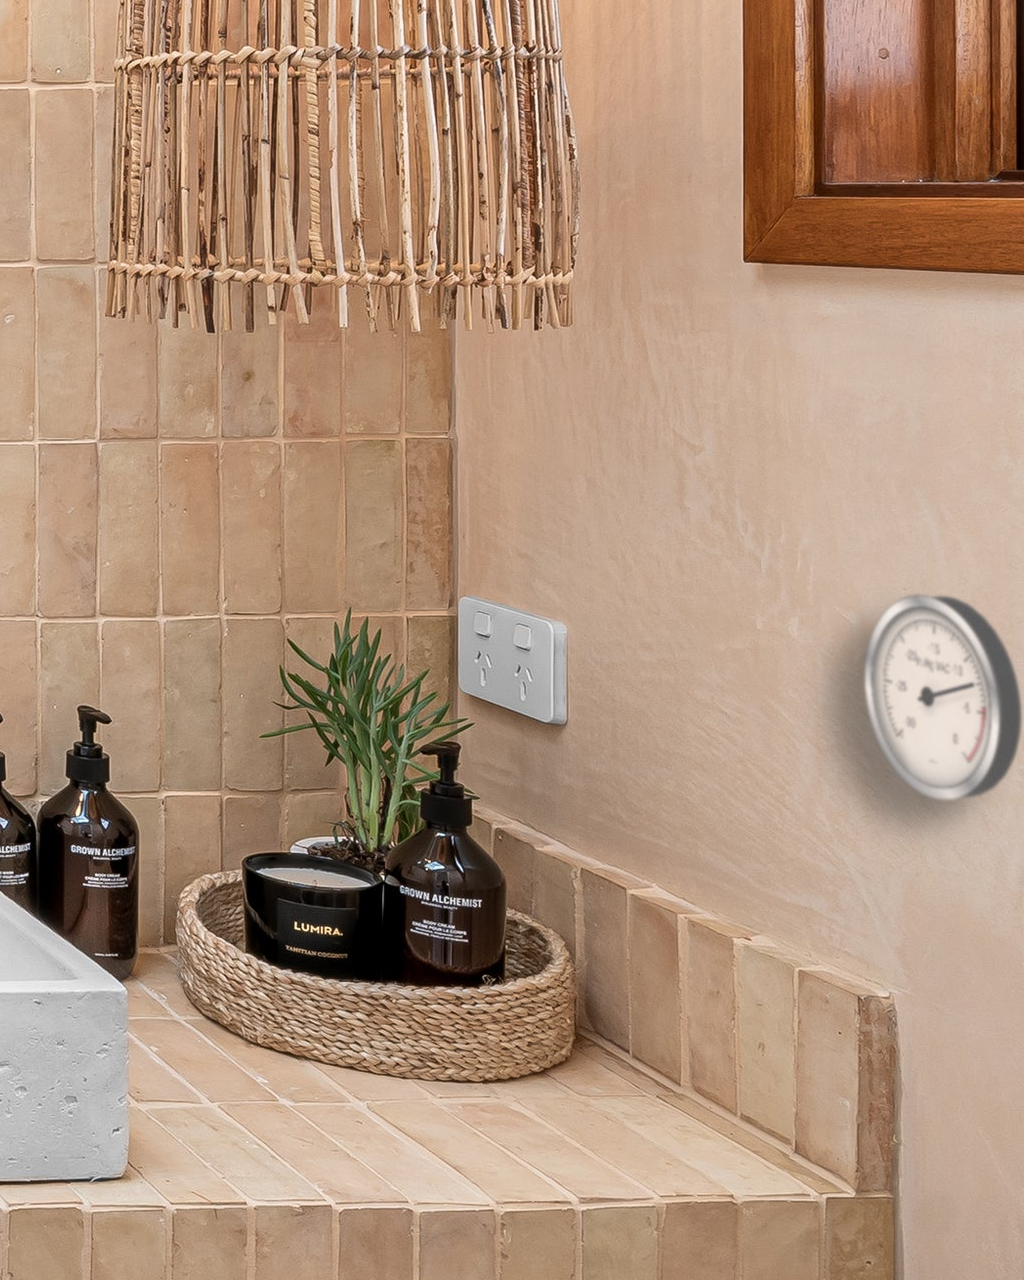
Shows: -7.5 inHg
